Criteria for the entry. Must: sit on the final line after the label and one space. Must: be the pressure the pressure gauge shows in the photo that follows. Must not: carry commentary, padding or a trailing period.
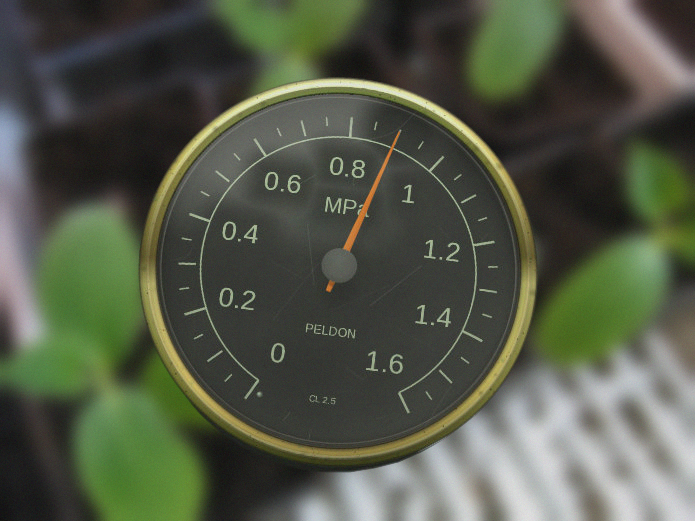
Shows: 0.9 MPa
